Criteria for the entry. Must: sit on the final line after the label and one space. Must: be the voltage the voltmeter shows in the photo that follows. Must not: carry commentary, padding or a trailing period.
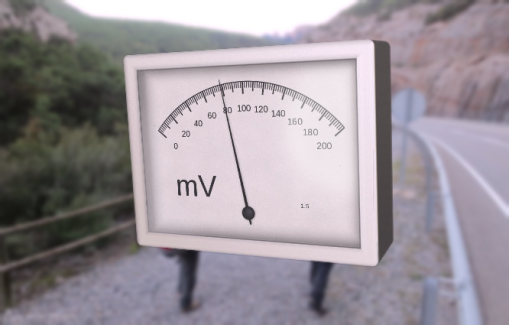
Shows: 80 mV
